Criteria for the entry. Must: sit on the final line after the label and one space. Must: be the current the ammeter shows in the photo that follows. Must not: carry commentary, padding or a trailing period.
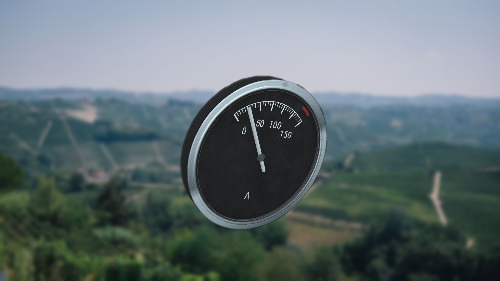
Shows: 25 A
